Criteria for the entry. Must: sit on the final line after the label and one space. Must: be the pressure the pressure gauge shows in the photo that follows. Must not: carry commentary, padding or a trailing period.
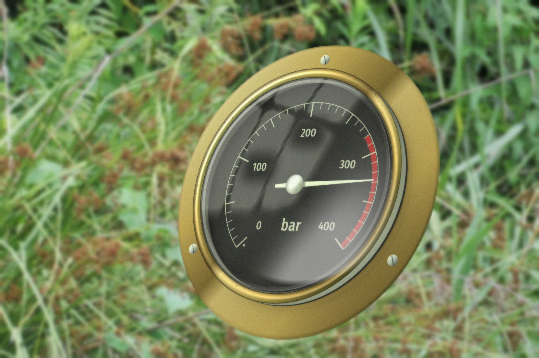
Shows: 330 bar
